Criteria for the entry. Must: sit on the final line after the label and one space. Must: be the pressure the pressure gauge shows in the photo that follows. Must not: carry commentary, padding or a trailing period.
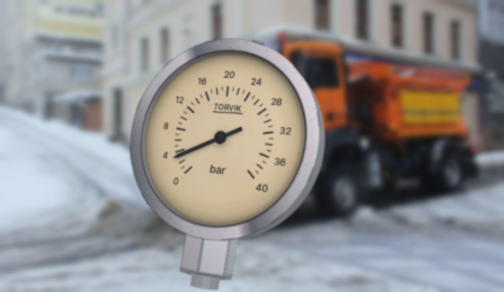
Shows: 3 bar
